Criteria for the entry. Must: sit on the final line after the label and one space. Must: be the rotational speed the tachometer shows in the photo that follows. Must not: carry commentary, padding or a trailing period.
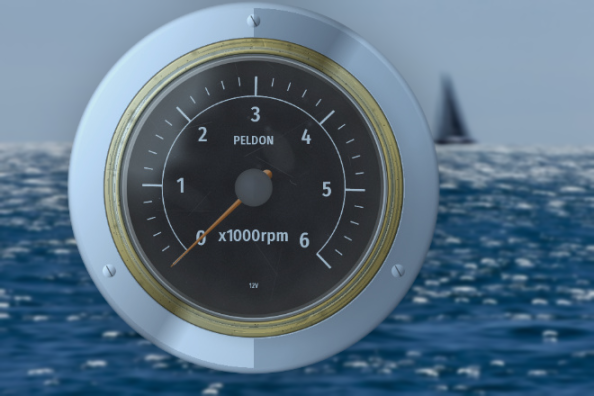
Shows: 0 rpm
